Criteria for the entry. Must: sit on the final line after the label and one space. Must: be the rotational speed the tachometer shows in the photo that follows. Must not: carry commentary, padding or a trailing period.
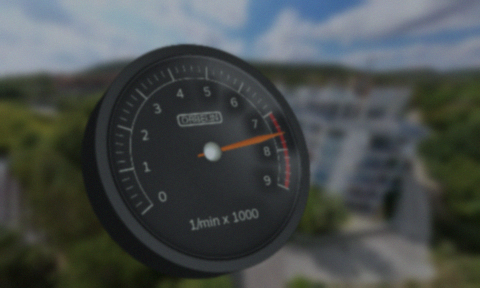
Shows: 7600 rpm
